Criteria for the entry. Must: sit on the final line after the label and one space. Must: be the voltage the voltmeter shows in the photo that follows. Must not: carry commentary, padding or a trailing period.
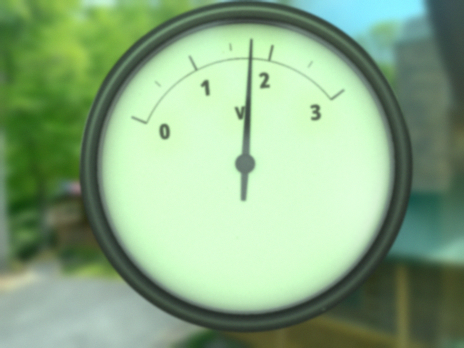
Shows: 1.75 V
